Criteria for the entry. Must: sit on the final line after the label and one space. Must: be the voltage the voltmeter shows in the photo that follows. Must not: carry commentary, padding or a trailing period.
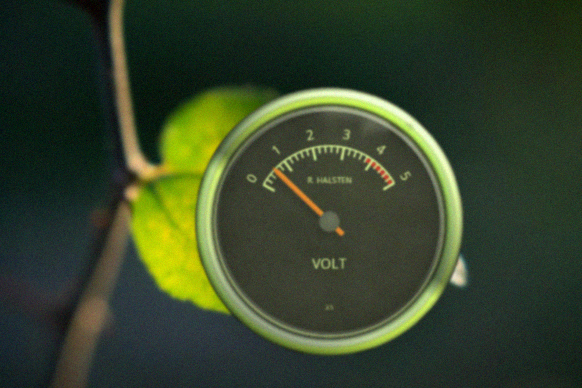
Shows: 0.6 V
